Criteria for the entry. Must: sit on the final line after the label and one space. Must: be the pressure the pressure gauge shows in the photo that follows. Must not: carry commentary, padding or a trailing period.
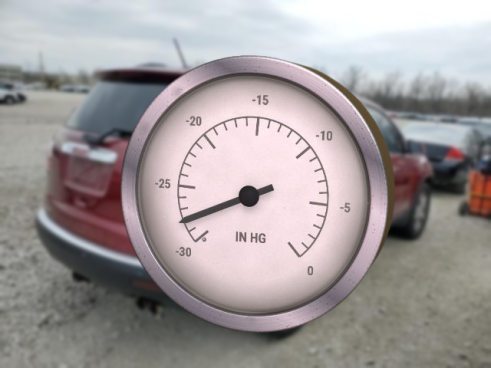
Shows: -28 inHg
